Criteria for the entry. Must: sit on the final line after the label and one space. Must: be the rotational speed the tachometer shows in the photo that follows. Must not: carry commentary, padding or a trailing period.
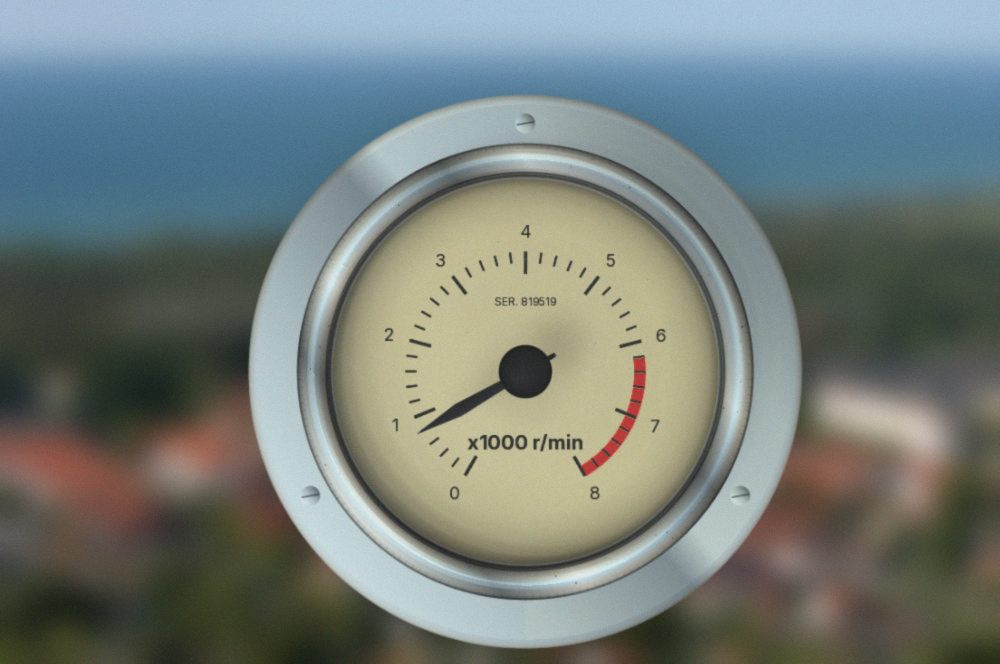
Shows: 800 rpm
